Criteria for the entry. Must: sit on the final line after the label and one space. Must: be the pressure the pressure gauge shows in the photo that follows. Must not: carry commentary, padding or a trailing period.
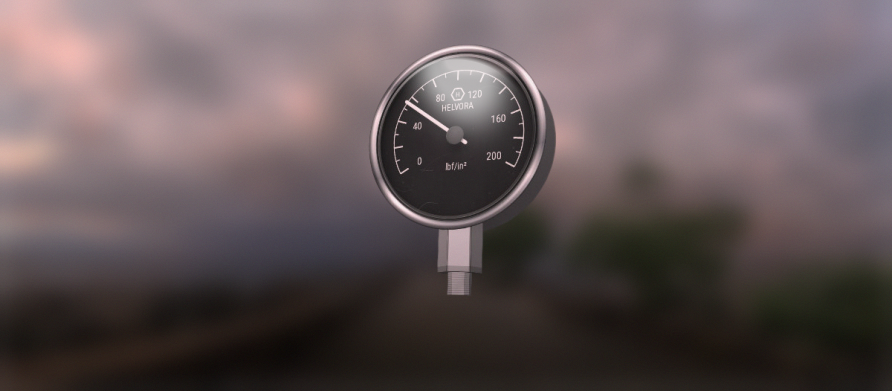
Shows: 55 psi
